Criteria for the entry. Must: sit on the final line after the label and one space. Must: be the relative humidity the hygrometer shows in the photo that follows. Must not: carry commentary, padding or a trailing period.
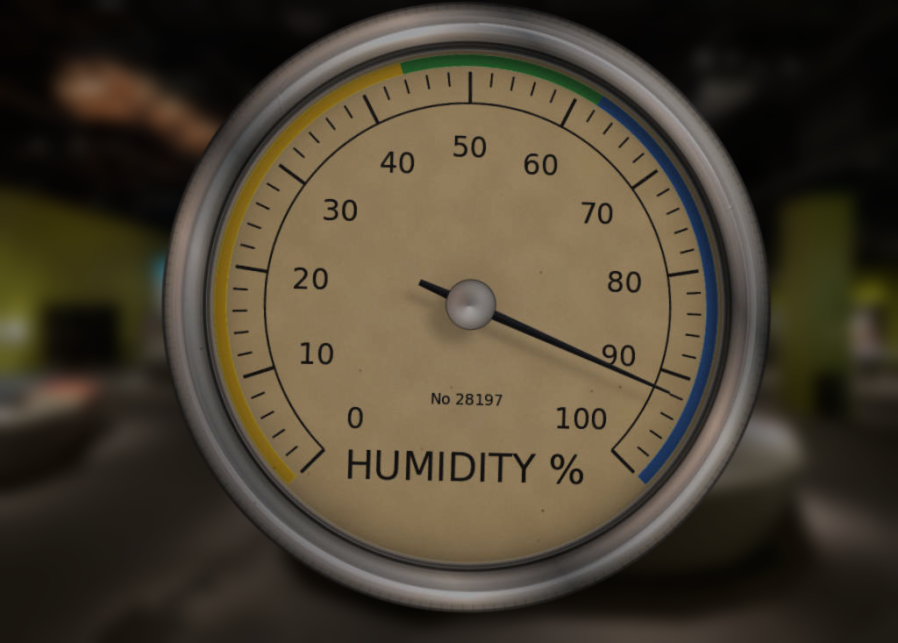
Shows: 92 %
